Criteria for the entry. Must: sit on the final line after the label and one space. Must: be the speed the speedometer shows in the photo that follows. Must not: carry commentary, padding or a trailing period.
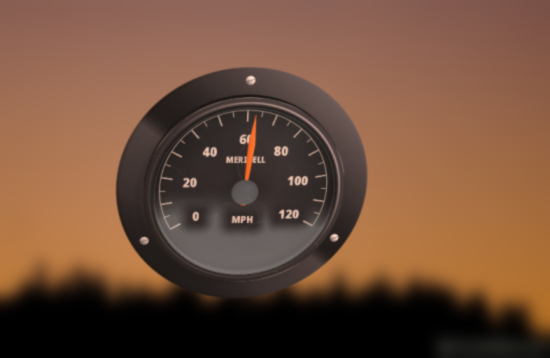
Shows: 62.5 mph
